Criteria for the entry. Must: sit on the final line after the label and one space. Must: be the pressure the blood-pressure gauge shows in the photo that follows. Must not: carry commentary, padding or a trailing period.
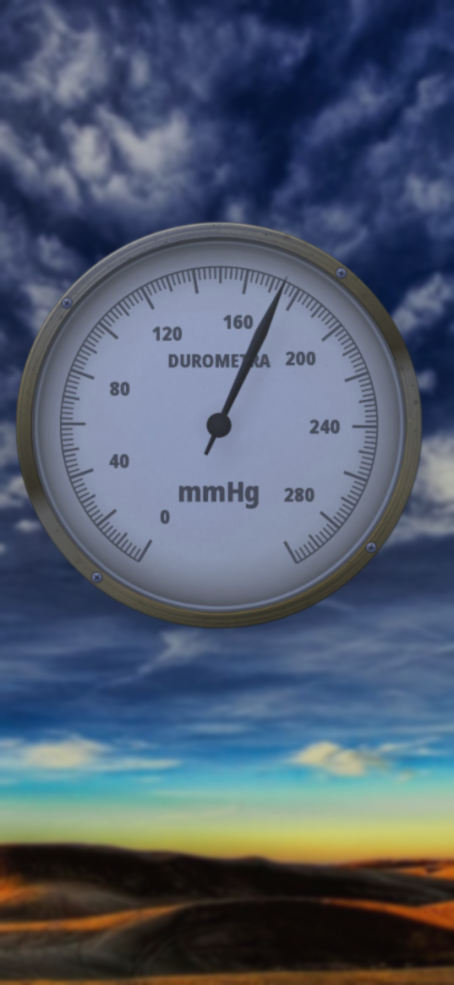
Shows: 174 mmHg
